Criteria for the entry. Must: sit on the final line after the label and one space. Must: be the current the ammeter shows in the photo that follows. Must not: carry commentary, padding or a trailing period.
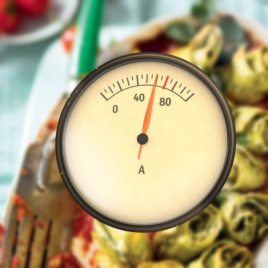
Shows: 60 A
